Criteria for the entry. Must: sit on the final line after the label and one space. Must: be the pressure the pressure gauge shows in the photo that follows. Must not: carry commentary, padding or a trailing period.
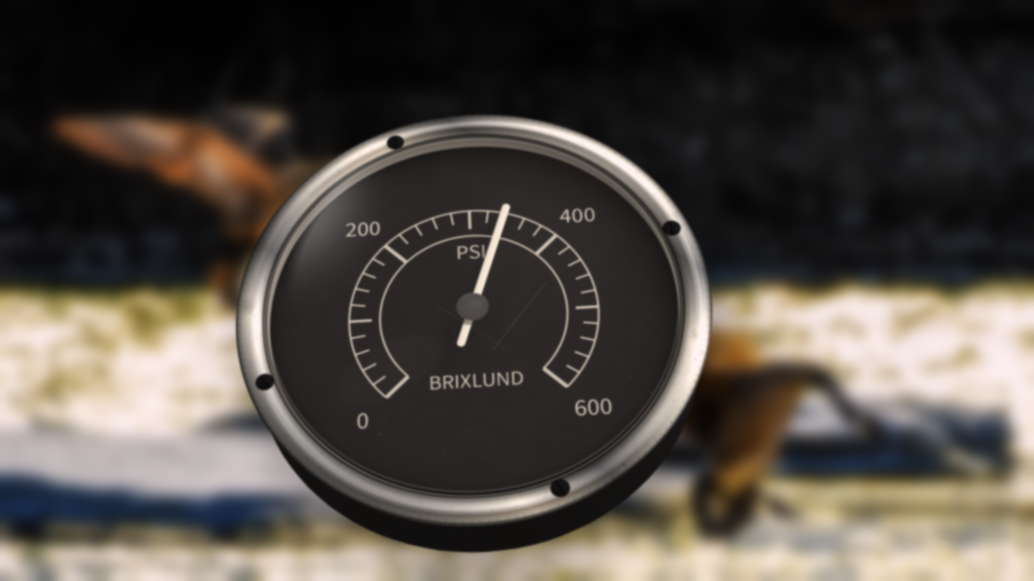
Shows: 340 psi
